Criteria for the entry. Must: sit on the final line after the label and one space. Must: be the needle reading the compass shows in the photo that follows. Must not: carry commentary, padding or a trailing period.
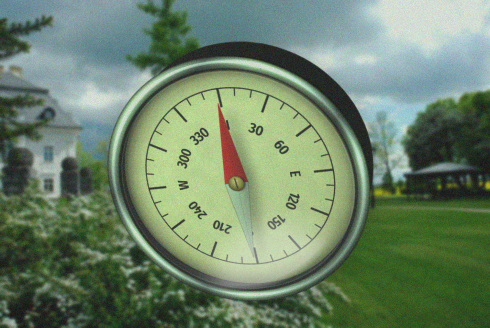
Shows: 0 °
